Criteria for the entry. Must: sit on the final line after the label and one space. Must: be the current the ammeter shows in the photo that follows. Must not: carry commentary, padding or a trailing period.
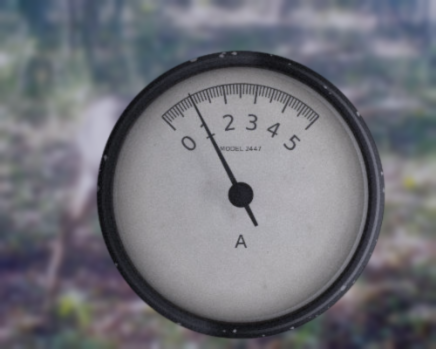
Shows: 1 A
